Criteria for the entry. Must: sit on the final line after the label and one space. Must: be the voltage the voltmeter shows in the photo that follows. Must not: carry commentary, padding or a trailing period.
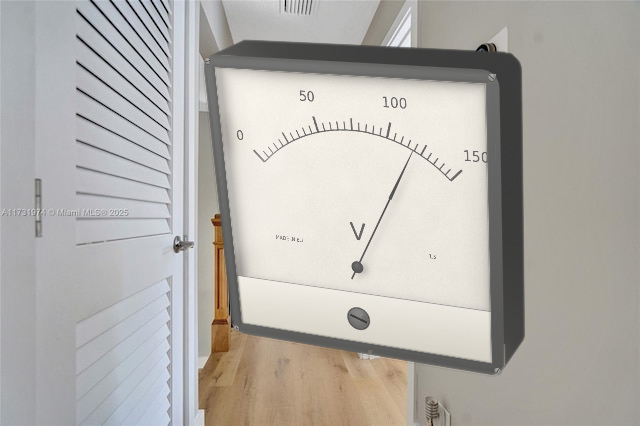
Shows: 120 V
